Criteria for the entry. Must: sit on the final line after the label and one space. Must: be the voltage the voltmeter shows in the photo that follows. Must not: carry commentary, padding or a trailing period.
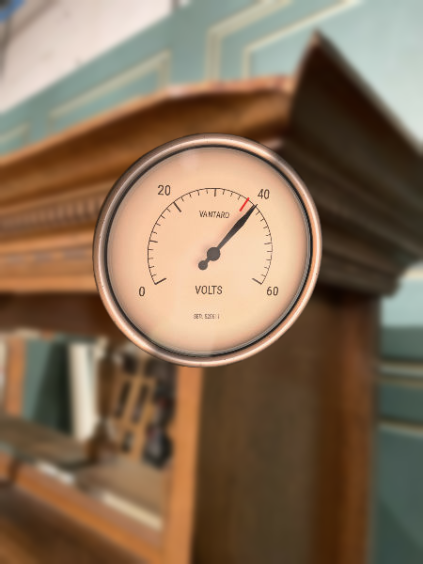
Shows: 40 V
